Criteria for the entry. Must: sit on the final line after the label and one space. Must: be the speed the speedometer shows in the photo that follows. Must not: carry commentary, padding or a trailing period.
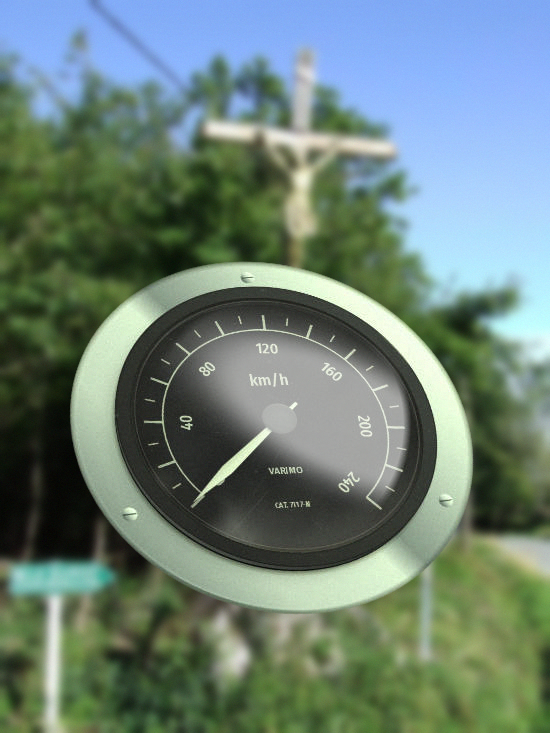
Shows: 0 km/h
